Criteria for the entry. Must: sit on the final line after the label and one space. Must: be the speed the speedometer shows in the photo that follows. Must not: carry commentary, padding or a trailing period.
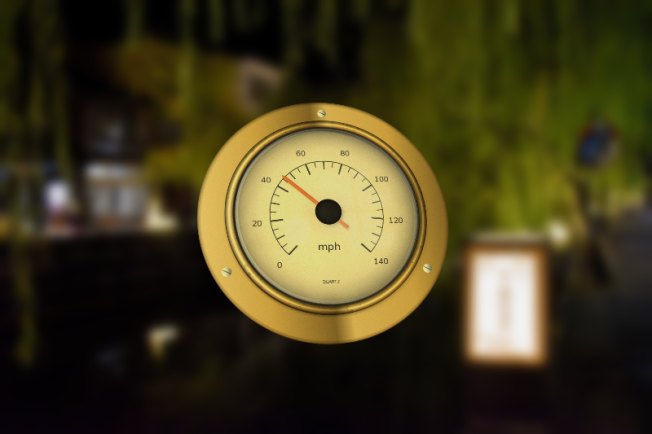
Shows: 45 mph
